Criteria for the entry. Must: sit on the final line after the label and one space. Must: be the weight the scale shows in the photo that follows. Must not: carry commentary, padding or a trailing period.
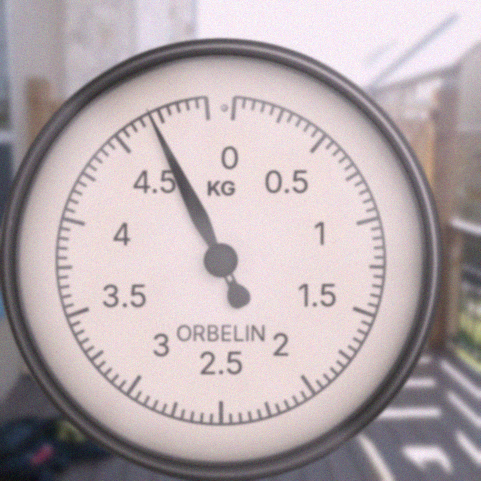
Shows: 4.7 kg
